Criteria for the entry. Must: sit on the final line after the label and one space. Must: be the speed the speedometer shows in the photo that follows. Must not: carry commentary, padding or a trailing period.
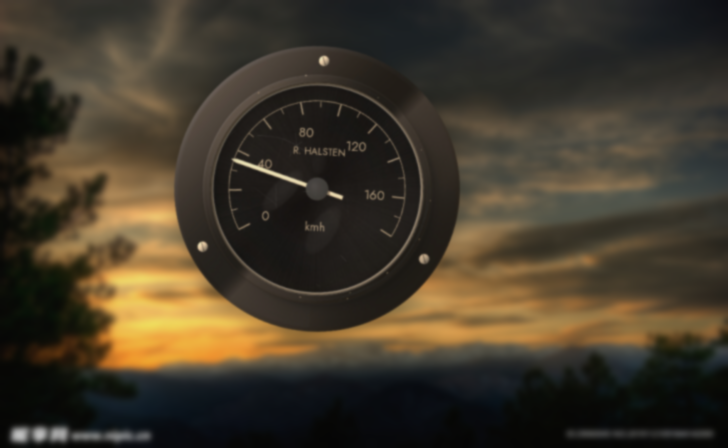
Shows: 35 km/h
